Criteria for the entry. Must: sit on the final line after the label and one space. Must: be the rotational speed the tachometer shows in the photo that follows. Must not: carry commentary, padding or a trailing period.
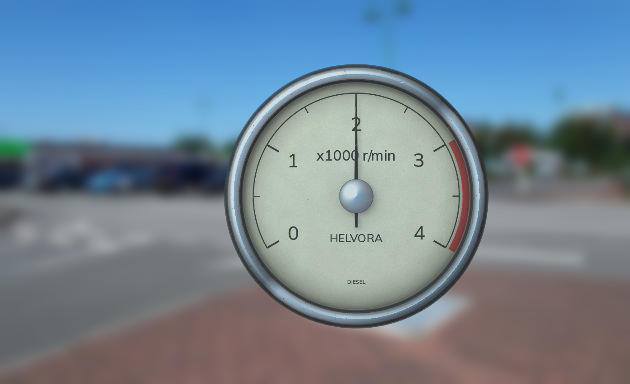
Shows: 2000 rpm
